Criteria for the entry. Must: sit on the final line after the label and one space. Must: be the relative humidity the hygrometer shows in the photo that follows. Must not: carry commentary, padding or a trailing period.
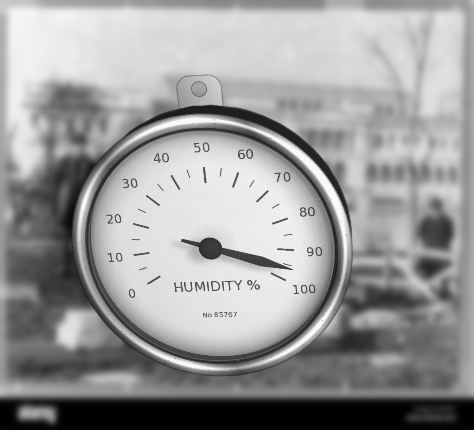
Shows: 95 %
